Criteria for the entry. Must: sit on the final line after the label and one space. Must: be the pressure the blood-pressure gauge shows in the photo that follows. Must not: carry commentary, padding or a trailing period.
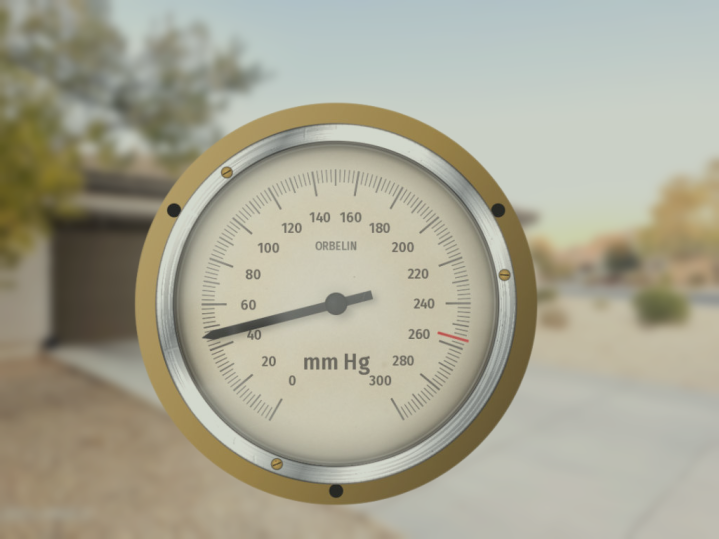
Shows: 46 mmHg
